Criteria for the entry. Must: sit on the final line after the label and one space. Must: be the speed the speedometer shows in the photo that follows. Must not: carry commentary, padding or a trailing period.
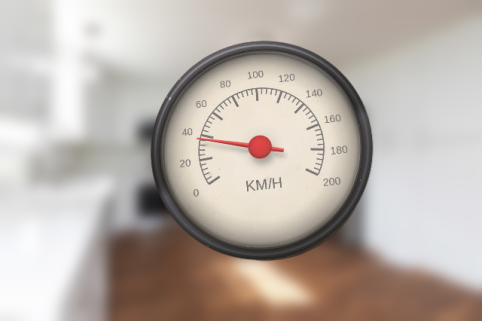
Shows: 36 km/h
